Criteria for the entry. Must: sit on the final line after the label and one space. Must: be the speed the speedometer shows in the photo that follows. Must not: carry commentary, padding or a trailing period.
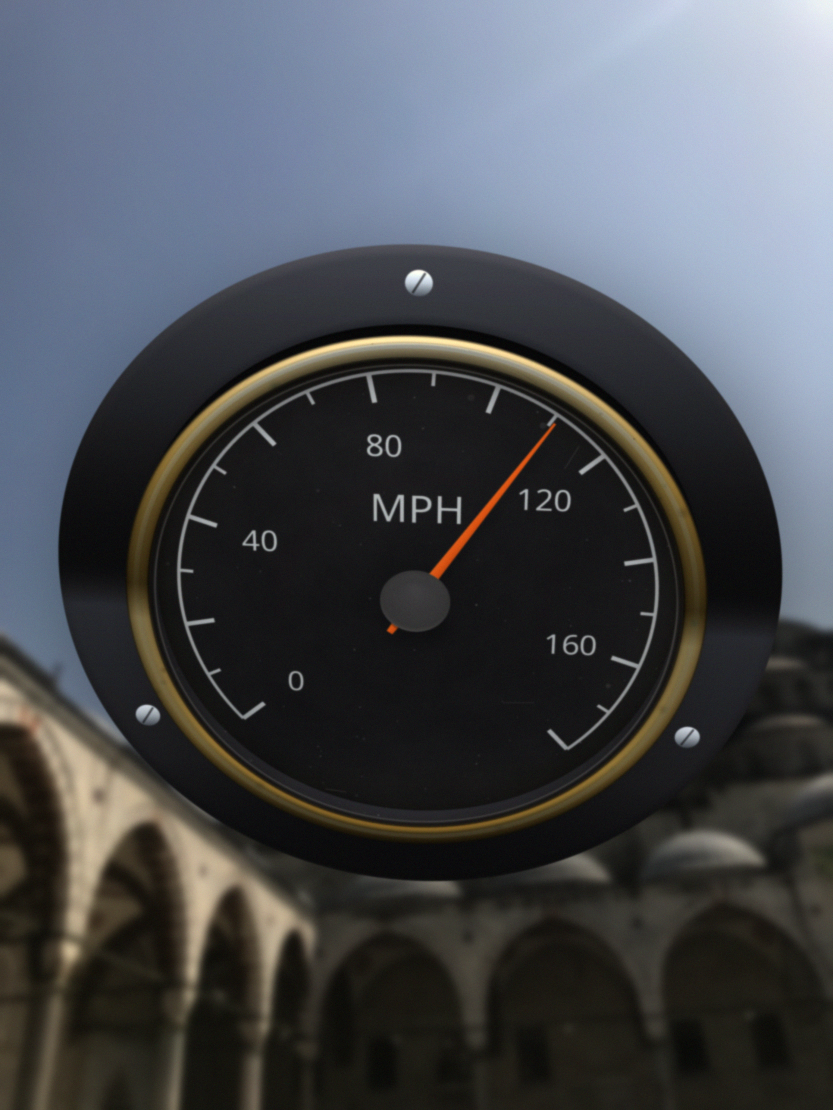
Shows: 110 mph
